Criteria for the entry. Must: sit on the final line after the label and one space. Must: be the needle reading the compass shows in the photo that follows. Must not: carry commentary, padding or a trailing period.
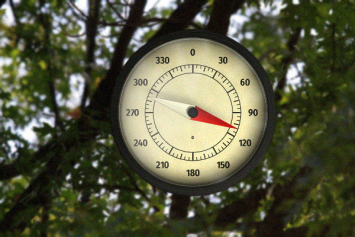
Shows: 110 °
